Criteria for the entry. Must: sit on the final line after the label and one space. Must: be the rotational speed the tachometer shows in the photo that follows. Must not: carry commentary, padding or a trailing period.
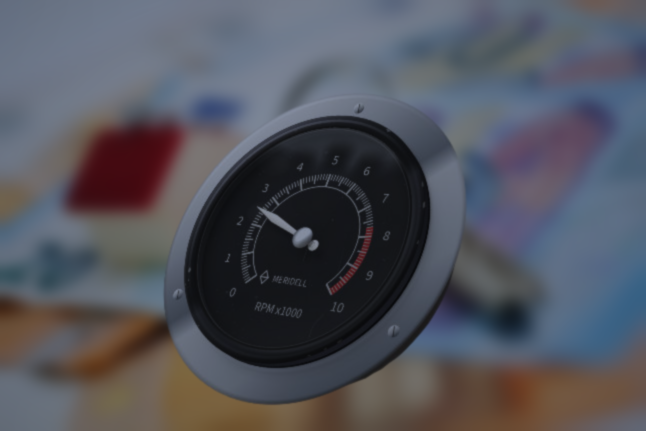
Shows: 2500 rpm
